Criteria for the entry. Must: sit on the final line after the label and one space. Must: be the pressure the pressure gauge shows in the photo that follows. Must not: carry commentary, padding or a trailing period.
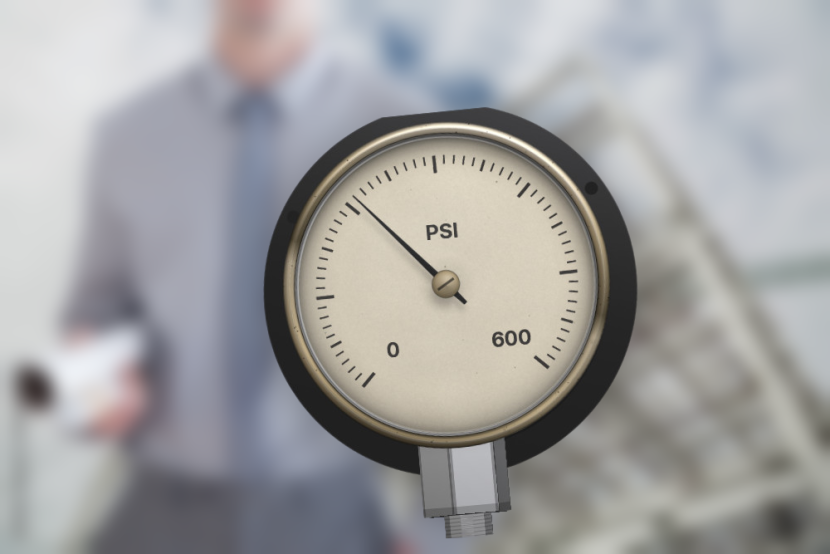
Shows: 210 psi
